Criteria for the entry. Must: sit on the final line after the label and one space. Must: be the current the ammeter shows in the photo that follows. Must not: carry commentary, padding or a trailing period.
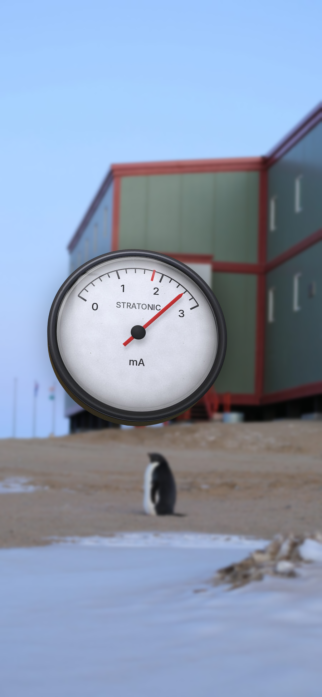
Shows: 2.6 mA
